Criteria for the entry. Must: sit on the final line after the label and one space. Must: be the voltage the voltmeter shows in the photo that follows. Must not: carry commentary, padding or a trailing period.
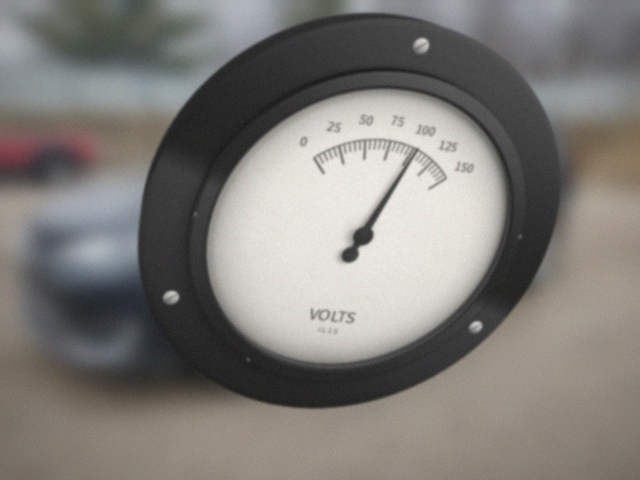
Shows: 100 V
